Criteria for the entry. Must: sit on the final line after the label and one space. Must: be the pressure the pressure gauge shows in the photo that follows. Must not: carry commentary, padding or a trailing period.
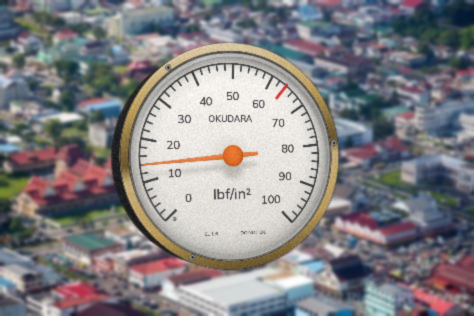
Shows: 14 psi
